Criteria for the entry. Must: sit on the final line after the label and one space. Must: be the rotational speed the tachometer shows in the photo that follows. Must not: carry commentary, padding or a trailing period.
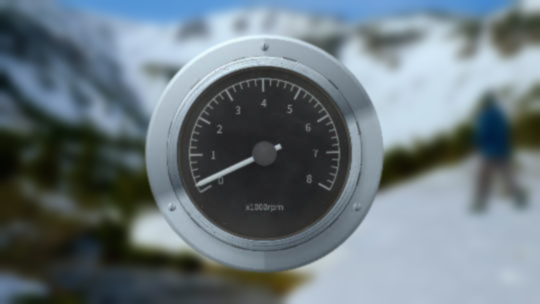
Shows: 200 rpm
